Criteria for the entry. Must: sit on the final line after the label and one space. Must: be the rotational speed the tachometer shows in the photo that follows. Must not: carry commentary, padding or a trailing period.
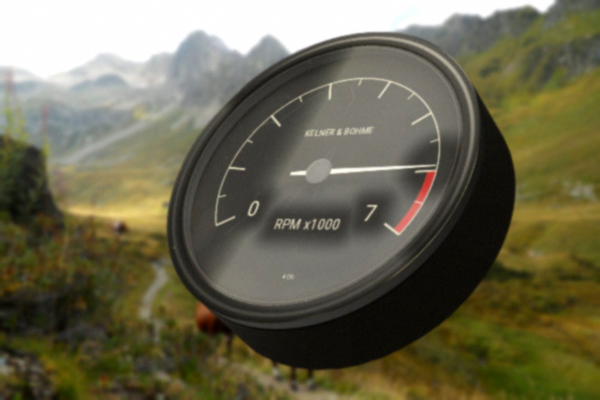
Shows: 6000 rpm
